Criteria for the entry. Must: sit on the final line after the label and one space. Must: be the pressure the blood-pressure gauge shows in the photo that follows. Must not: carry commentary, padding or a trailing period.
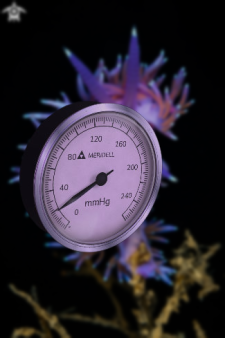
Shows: 20 mmHg
